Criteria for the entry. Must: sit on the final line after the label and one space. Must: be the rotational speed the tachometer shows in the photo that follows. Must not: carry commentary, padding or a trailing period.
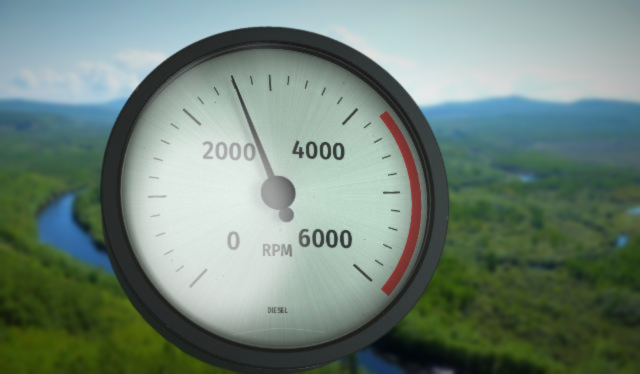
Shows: 2600 rpm
